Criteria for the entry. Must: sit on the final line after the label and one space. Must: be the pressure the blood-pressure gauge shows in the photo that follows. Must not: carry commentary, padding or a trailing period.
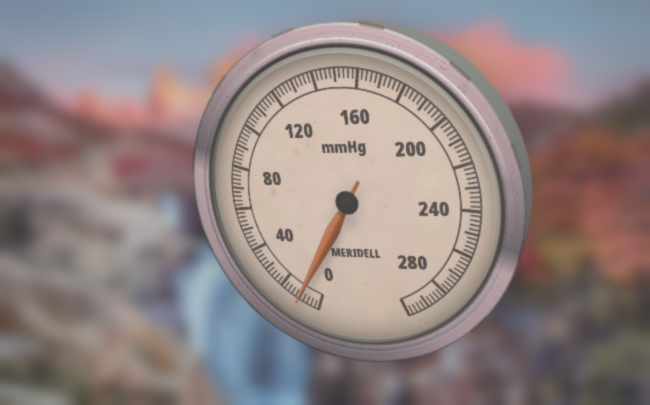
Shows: 10 mmHg
